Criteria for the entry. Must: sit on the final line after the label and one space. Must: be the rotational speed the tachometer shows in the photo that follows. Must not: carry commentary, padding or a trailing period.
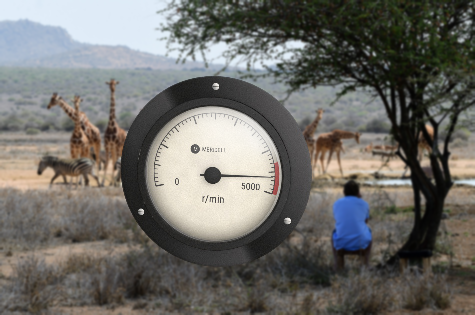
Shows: 4600 rpm
